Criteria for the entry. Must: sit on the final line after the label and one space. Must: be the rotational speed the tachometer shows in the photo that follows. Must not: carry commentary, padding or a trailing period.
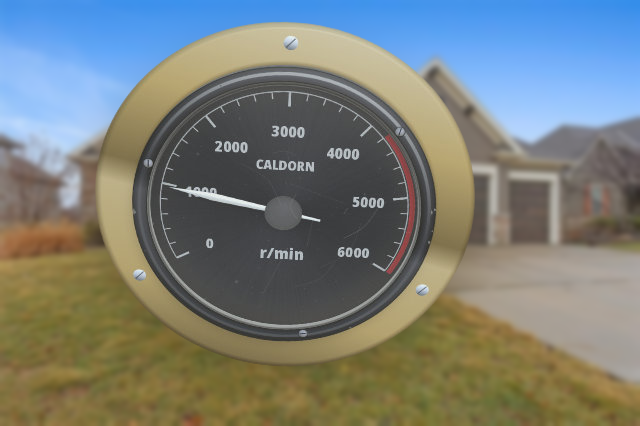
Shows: 1000 rpm
